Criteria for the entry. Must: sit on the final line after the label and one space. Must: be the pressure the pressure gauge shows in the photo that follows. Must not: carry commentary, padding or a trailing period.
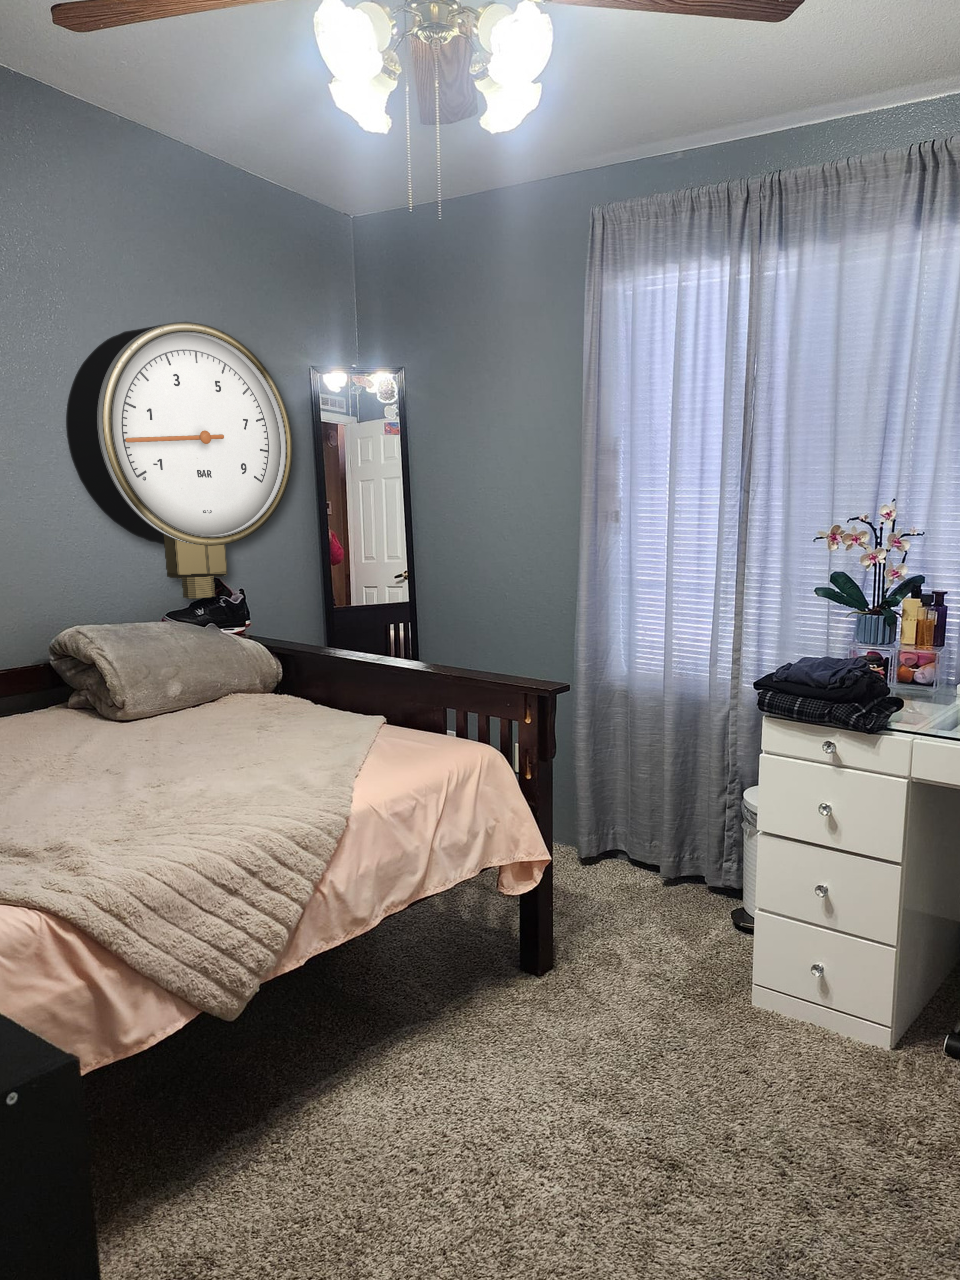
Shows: 0 bar
